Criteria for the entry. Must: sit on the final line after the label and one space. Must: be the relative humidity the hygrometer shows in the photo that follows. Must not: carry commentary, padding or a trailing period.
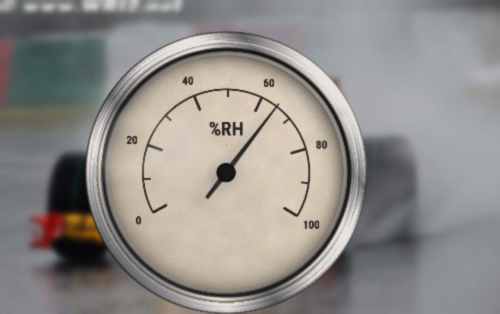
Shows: 65 %
